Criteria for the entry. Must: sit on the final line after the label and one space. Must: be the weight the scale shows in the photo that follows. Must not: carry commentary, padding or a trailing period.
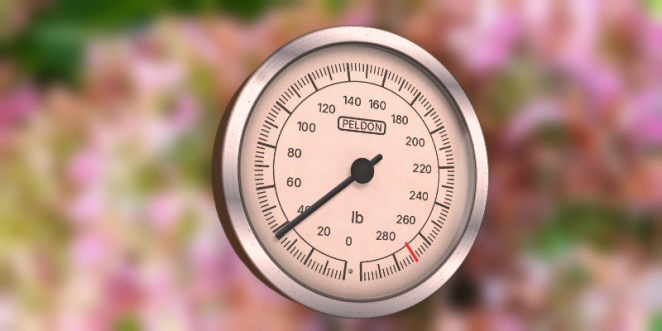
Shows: 38 lb
